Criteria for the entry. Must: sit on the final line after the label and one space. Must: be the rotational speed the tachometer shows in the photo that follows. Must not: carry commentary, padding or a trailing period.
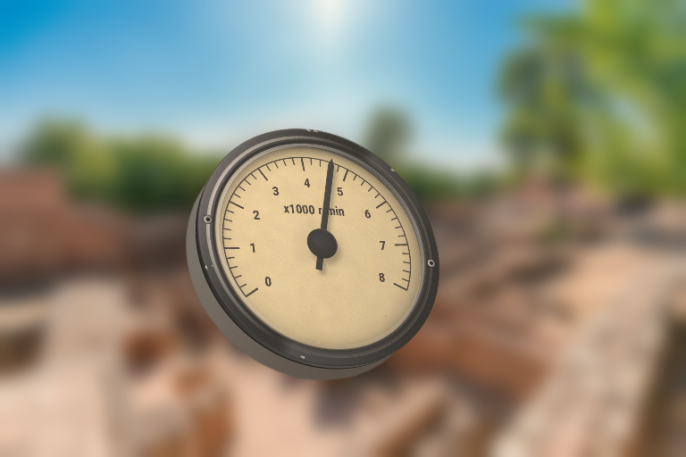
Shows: 4600 rpm
